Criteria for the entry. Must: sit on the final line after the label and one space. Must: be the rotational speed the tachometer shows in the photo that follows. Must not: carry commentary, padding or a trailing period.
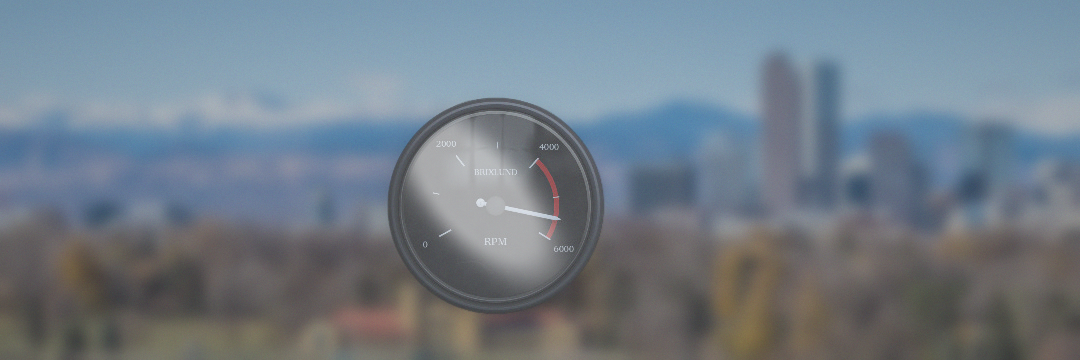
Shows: 5500 rpm
